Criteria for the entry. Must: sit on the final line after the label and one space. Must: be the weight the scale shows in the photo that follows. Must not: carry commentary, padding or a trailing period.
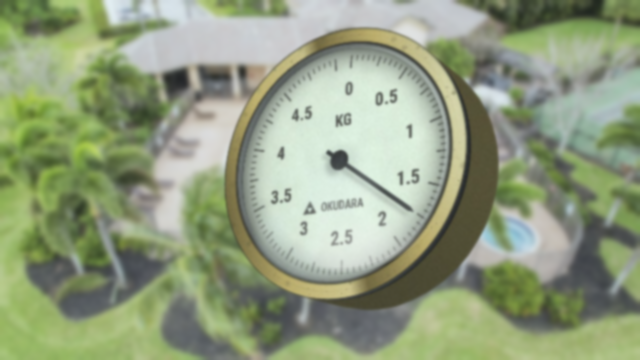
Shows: 1.75 kg
